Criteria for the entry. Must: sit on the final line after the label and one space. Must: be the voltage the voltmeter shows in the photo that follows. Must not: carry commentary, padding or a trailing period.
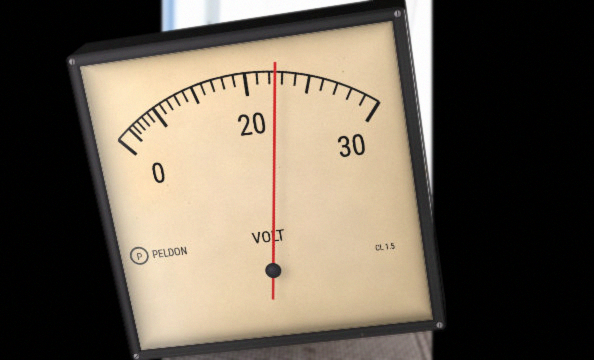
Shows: 22.5 V
